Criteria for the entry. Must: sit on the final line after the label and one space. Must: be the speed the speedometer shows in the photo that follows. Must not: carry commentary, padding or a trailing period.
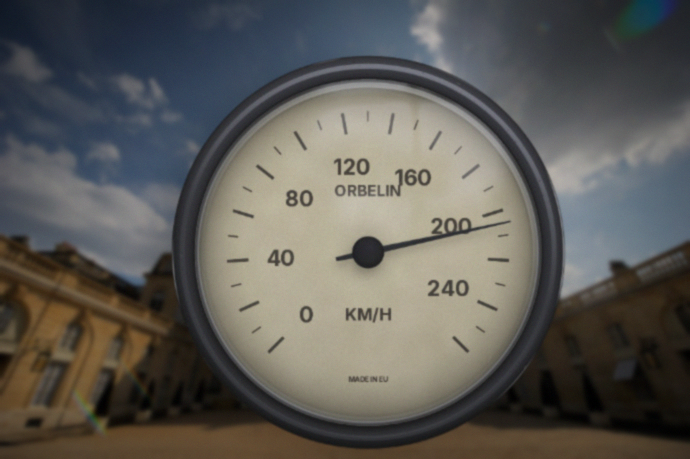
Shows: 205 km/h
